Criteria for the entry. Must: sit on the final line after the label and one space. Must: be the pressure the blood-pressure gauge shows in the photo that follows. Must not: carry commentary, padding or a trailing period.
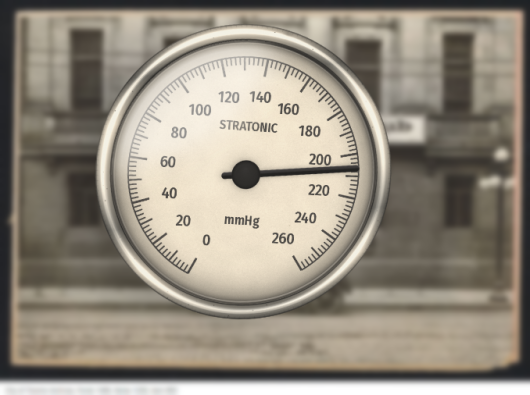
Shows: 206 mmHg
